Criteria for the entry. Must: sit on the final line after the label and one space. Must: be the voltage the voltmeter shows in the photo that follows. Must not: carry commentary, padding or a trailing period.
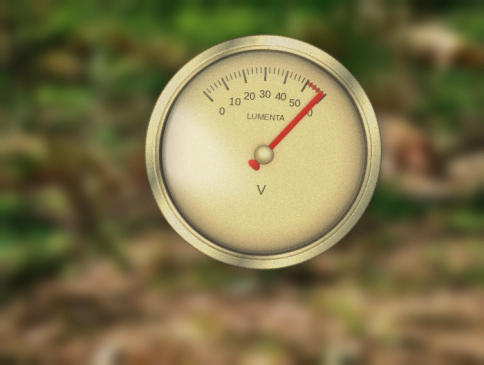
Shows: 58 V
